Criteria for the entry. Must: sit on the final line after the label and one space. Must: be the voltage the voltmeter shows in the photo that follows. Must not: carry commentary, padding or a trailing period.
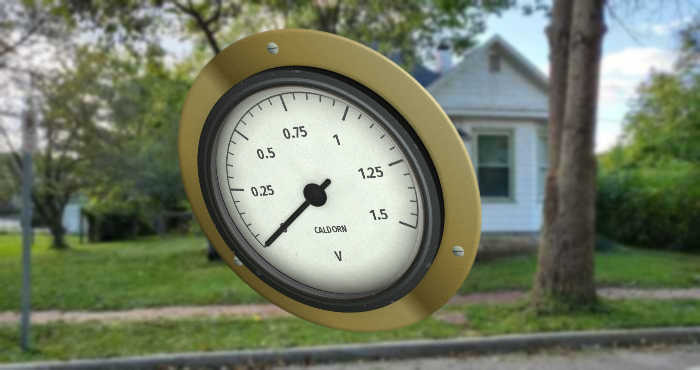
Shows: 0 V
